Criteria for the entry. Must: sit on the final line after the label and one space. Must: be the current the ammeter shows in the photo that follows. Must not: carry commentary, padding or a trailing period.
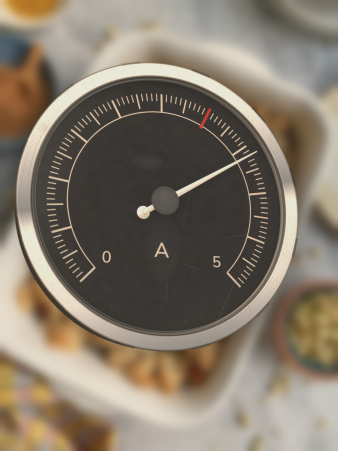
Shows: 3.6 A
